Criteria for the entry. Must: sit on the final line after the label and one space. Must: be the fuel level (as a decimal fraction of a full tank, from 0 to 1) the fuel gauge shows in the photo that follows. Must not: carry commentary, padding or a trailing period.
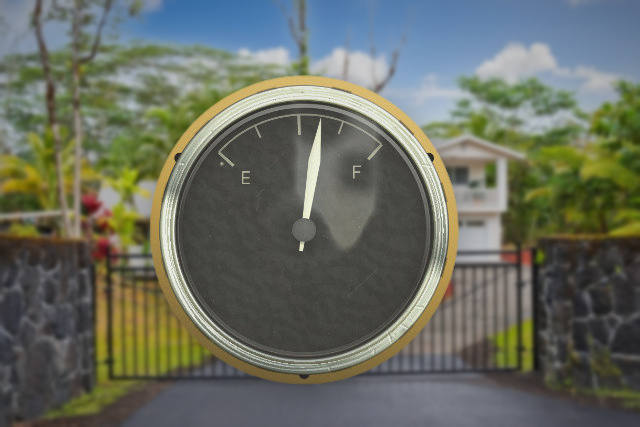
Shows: 0.625
